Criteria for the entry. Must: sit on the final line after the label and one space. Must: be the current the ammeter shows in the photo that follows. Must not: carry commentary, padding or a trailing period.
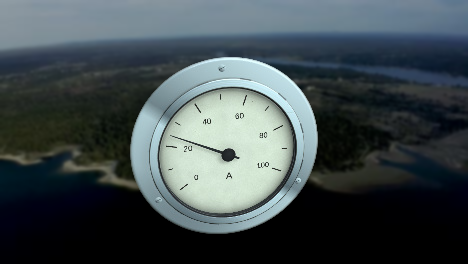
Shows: 25 A
